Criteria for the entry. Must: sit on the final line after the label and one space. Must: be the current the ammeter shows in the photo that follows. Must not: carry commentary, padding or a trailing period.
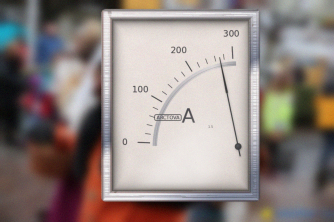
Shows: 270 A
